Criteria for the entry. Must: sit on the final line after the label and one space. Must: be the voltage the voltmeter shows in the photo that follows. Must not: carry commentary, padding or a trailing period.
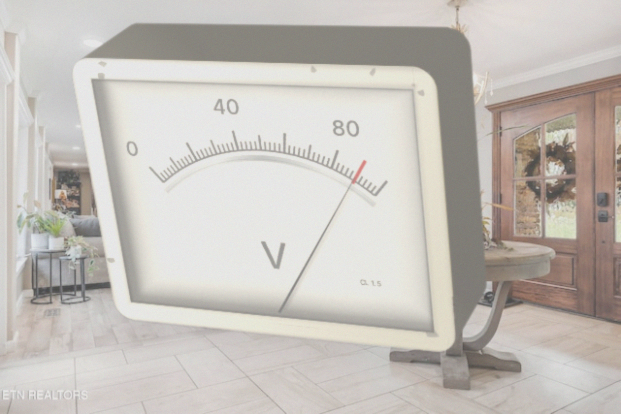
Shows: 90 V
